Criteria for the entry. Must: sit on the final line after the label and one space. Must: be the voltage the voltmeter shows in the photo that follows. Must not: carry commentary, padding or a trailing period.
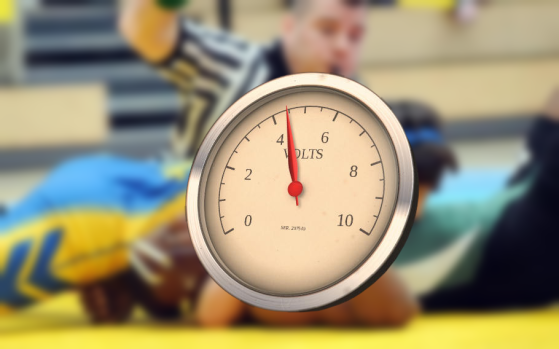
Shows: 4.5 V
